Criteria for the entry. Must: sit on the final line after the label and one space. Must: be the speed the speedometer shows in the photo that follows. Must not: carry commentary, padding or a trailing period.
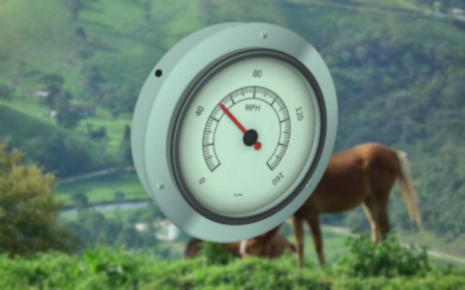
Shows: 50 mph
